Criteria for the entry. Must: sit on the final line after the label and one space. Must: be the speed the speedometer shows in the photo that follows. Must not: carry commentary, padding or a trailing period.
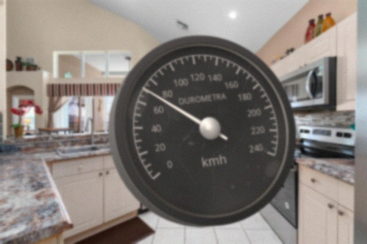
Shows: 70 km/h
